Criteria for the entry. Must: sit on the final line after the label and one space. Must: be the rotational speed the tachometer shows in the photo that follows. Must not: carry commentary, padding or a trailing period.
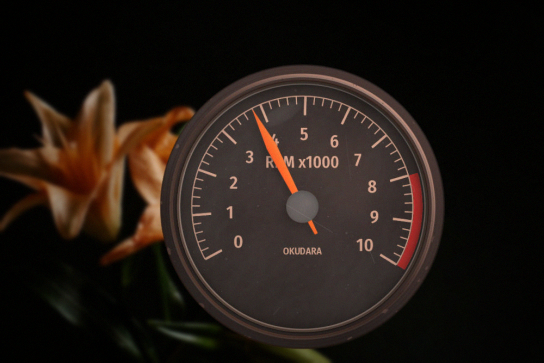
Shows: 3800 rpm
